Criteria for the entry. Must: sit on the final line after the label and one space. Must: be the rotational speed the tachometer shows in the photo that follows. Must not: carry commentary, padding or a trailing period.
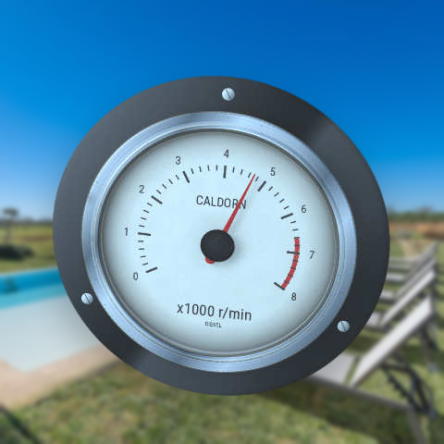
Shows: 4700 rpm
